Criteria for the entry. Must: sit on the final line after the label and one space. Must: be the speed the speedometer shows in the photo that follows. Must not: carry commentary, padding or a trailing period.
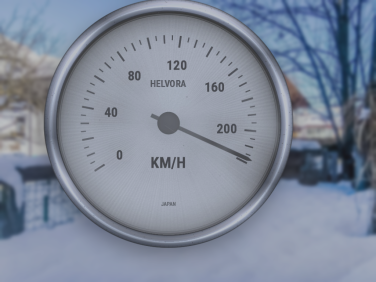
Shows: 217.5 km/h
